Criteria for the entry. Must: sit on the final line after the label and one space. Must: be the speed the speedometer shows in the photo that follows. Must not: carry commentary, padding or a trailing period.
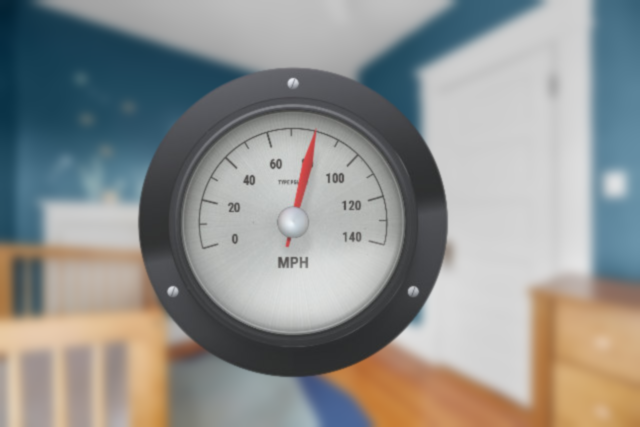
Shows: 80 mph
